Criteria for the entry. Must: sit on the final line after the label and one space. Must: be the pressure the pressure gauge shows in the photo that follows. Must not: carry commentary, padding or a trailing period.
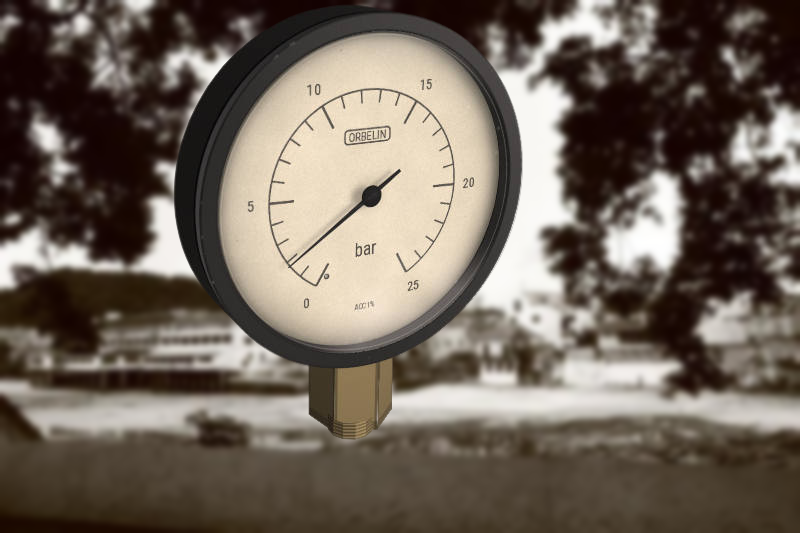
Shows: 2 bar
